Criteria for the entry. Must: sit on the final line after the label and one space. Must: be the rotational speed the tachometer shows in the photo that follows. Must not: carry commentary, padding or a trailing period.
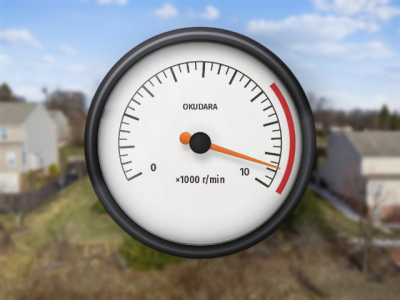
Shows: 9375 rpm
